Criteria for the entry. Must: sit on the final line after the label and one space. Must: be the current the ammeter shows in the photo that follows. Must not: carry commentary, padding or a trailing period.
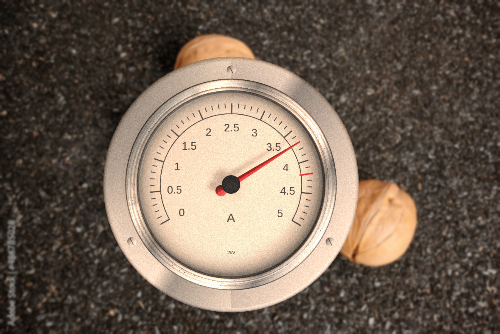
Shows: 3.7 A
